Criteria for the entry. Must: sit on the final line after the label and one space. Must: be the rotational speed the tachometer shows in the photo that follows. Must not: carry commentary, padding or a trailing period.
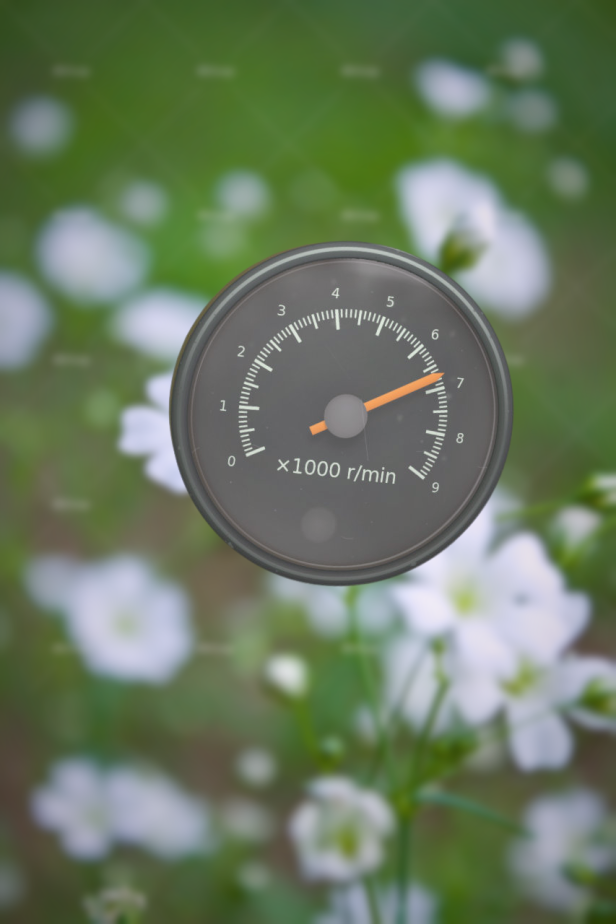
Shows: 6700 rpm
